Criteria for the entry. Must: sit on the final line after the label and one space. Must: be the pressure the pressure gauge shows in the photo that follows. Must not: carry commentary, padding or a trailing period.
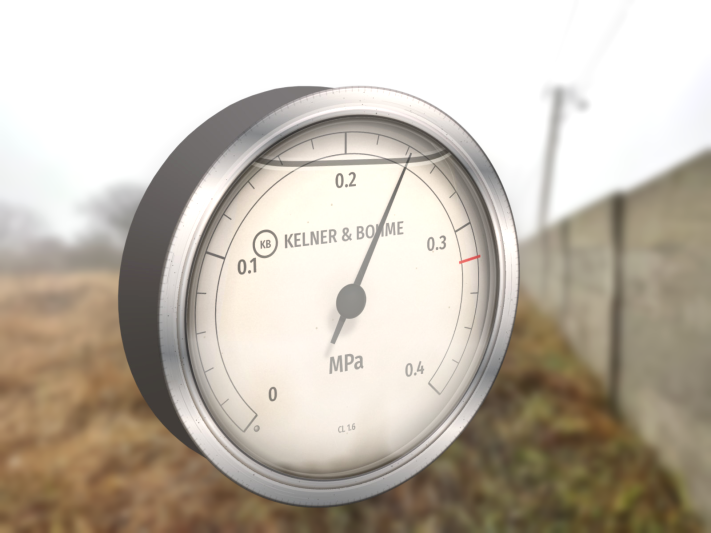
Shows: 0.24 MPa
